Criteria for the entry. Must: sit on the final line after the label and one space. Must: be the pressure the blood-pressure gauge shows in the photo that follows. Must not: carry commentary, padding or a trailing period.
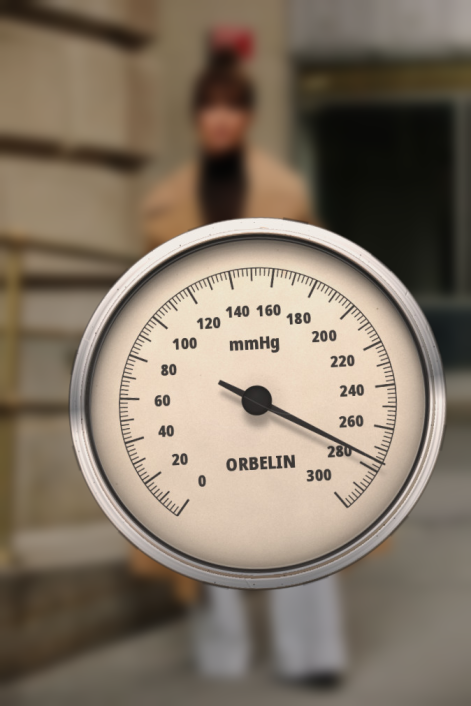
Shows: 276 mmHg
